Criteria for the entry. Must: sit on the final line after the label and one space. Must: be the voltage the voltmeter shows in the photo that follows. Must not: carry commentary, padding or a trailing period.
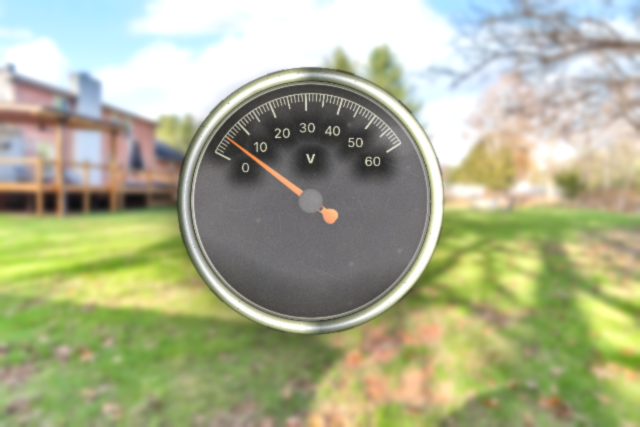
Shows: 5 V
